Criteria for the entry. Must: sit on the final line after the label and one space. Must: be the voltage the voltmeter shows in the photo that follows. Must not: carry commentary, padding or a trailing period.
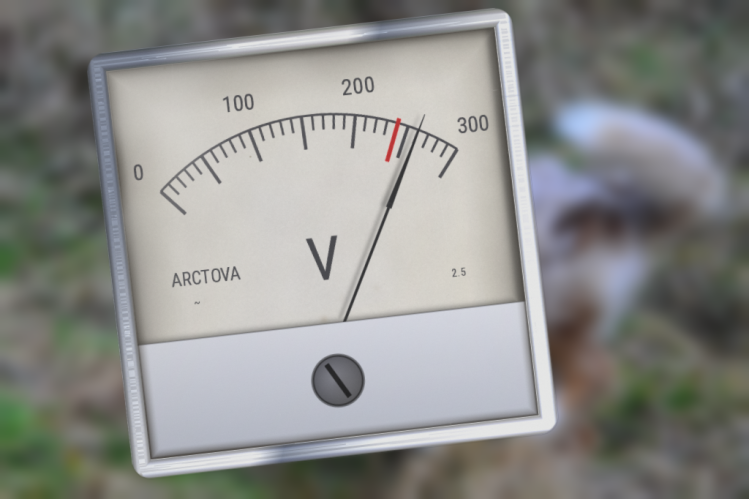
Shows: 260 V
